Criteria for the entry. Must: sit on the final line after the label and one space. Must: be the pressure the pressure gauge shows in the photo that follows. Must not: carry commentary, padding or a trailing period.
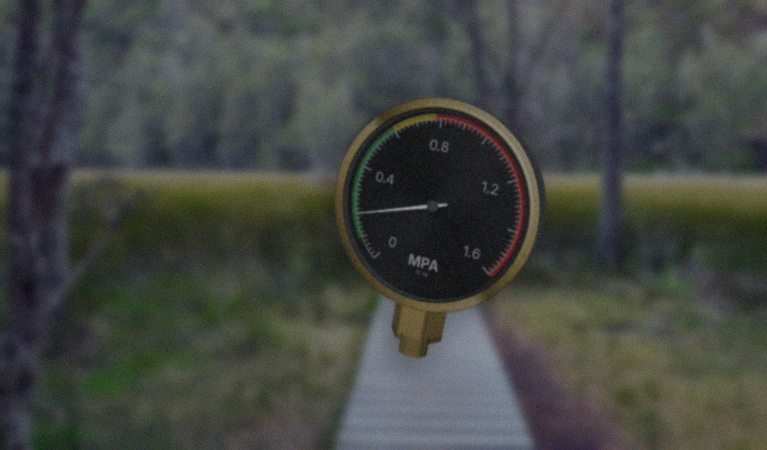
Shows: 0.2 MPa
